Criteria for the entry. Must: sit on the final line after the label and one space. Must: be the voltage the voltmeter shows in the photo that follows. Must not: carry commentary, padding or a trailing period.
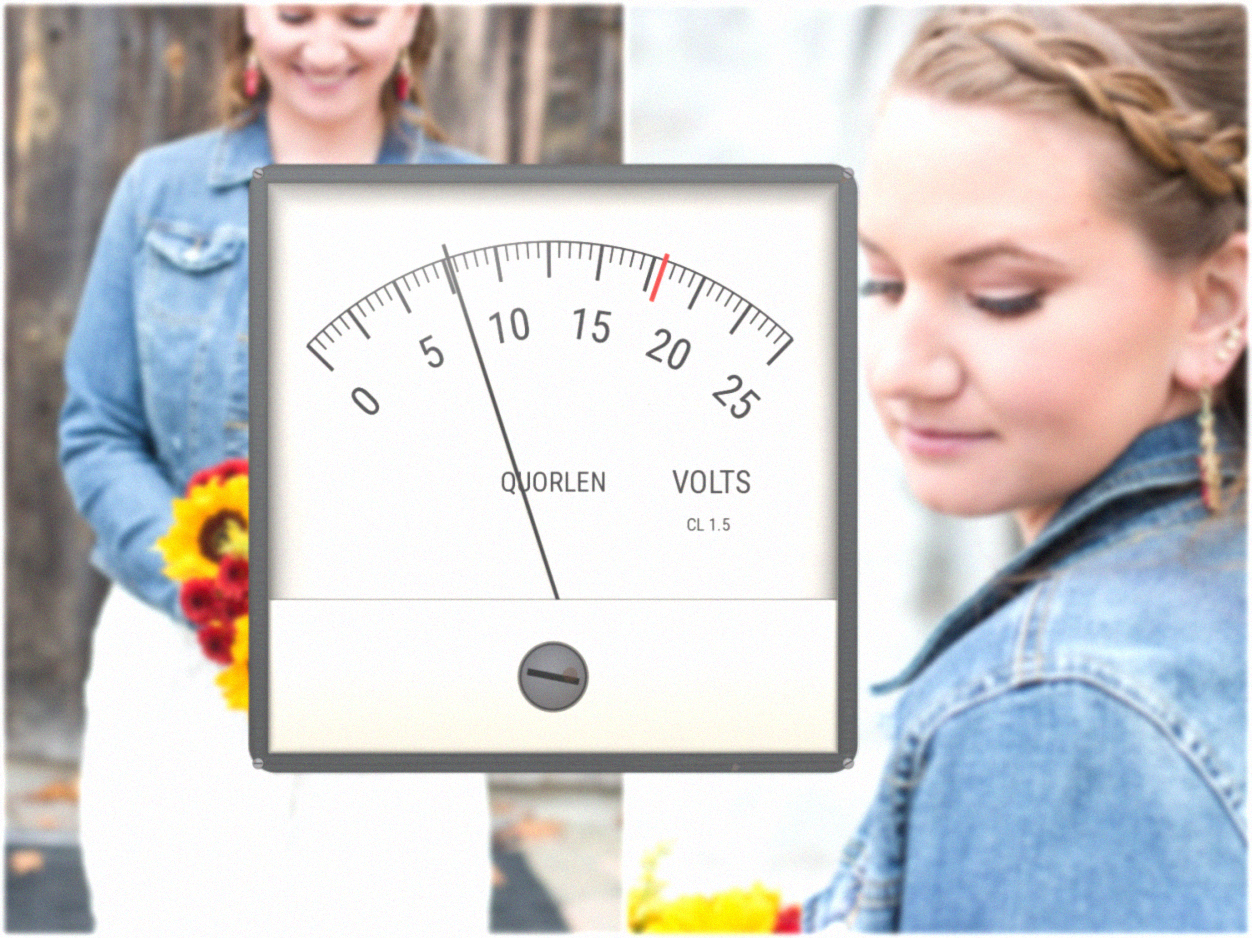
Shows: 7.75 V
